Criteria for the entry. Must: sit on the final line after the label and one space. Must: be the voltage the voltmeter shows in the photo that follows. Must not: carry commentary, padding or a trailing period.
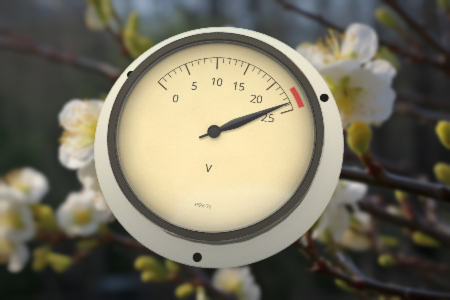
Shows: 24 V
